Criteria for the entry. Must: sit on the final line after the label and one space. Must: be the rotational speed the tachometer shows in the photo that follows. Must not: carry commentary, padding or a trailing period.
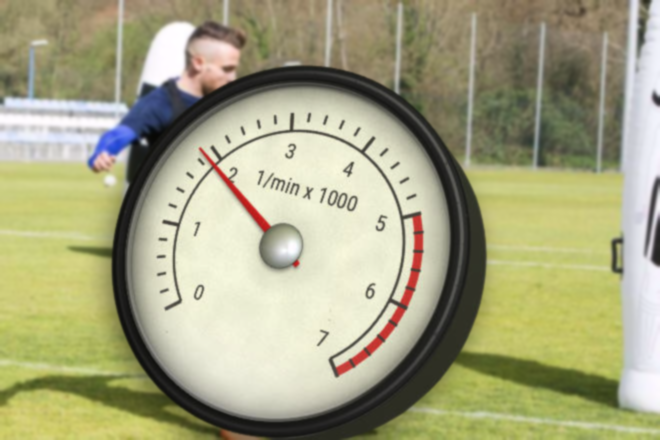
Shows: 1900 rpm
